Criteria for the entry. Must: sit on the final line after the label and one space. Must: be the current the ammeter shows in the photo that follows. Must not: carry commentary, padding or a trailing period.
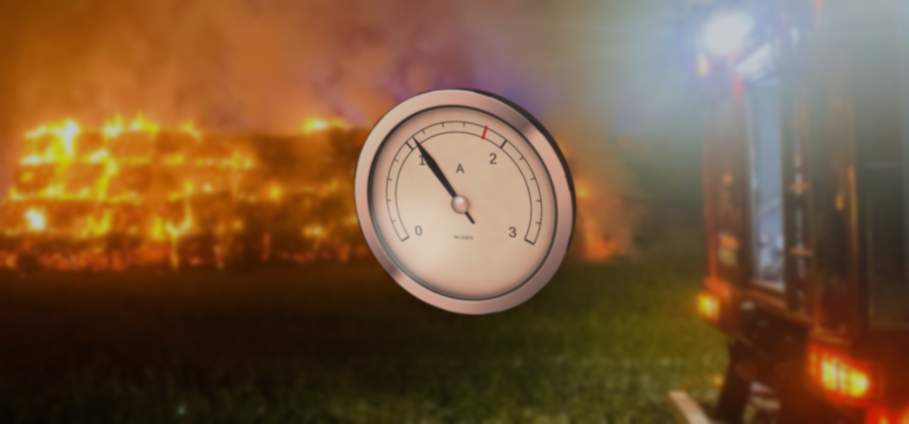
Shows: 1.1 A
